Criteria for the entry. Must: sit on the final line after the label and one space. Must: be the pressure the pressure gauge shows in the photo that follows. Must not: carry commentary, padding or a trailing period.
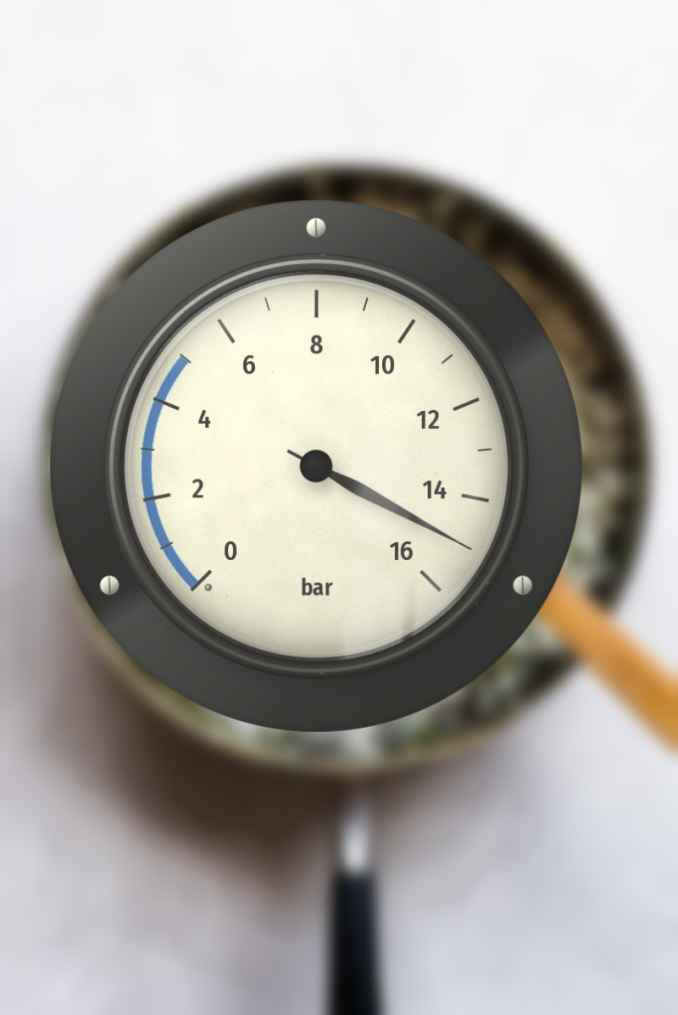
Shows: 15 bar
